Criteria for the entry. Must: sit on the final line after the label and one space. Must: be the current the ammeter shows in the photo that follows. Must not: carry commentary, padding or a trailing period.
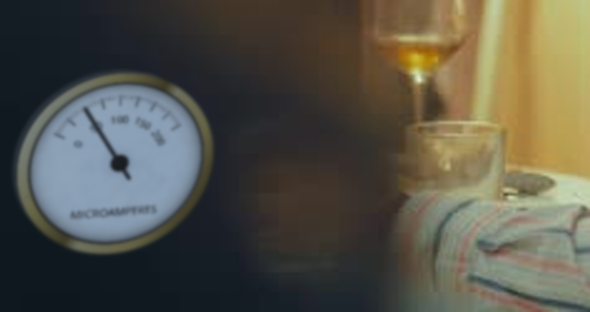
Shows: 50 µA
